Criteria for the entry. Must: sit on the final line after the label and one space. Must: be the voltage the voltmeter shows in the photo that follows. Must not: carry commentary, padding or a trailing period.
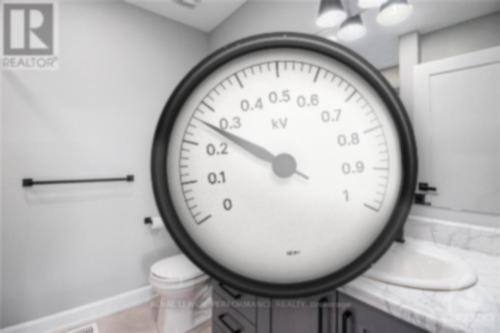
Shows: 0.26 kV
